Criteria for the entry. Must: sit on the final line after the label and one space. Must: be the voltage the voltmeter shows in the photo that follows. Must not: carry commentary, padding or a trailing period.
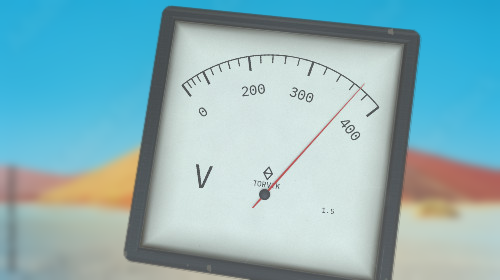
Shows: 370 V
